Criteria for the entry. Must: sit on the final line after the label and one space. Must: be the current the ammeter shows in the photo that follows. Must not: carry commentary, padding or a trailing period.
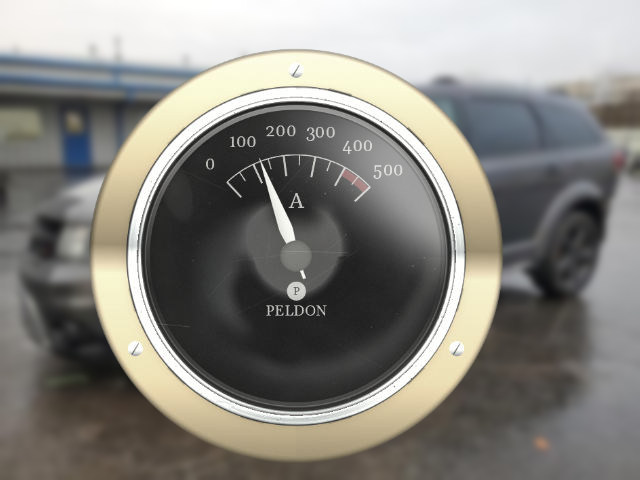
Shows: 125 A
